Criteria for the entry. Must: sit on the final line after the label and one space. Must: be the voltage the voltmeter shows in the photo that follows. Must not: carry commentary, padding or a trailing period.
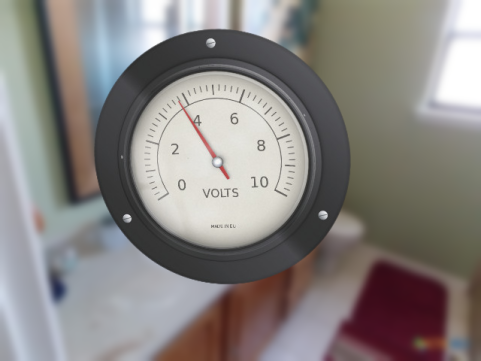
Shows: 3.8 V
